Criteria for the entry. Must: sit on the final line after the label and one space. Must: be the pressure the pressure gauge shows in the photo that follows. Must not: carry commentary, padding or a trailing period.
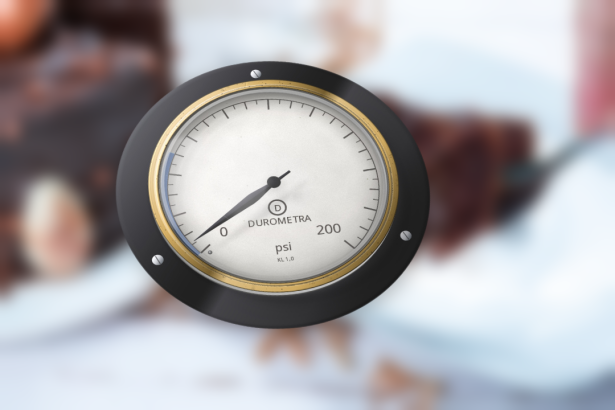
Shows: 5 psi
